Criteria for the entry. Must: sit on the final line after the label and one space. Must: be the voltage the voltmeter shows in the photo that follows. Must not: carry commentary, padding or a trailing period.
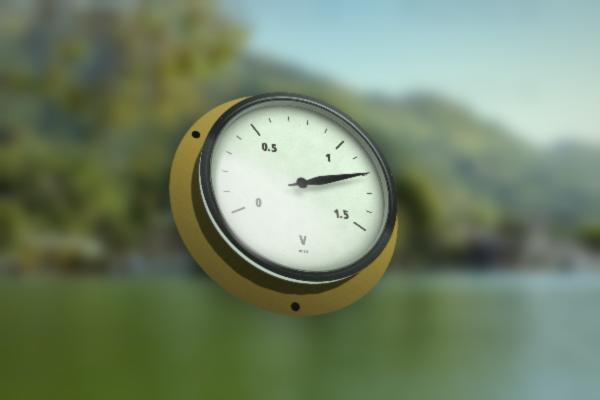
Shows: 1.2 V
